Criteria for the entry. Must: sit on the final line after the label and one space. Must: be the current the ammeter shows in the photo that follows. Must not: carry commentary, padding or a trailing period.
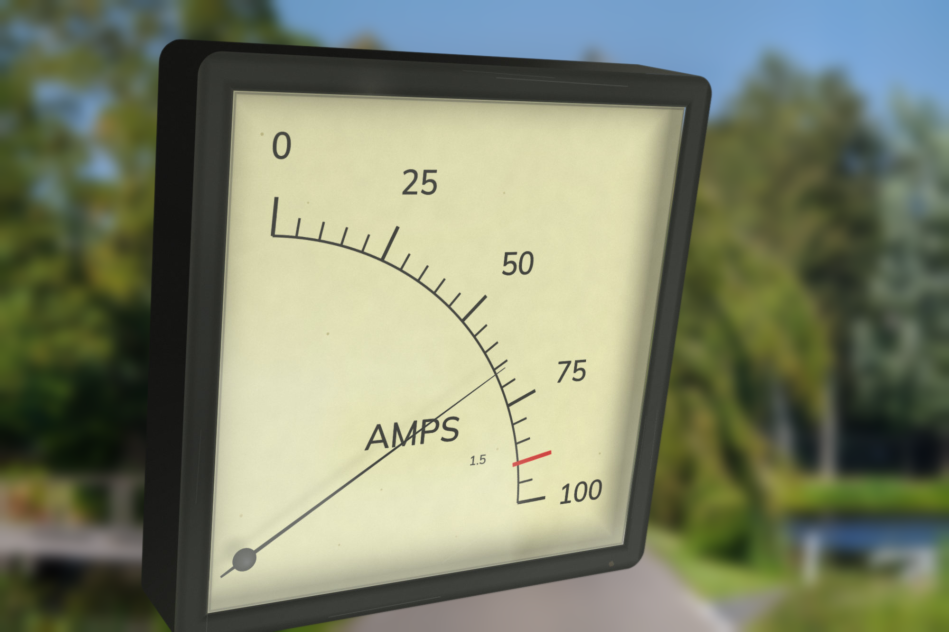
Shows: 65 A
